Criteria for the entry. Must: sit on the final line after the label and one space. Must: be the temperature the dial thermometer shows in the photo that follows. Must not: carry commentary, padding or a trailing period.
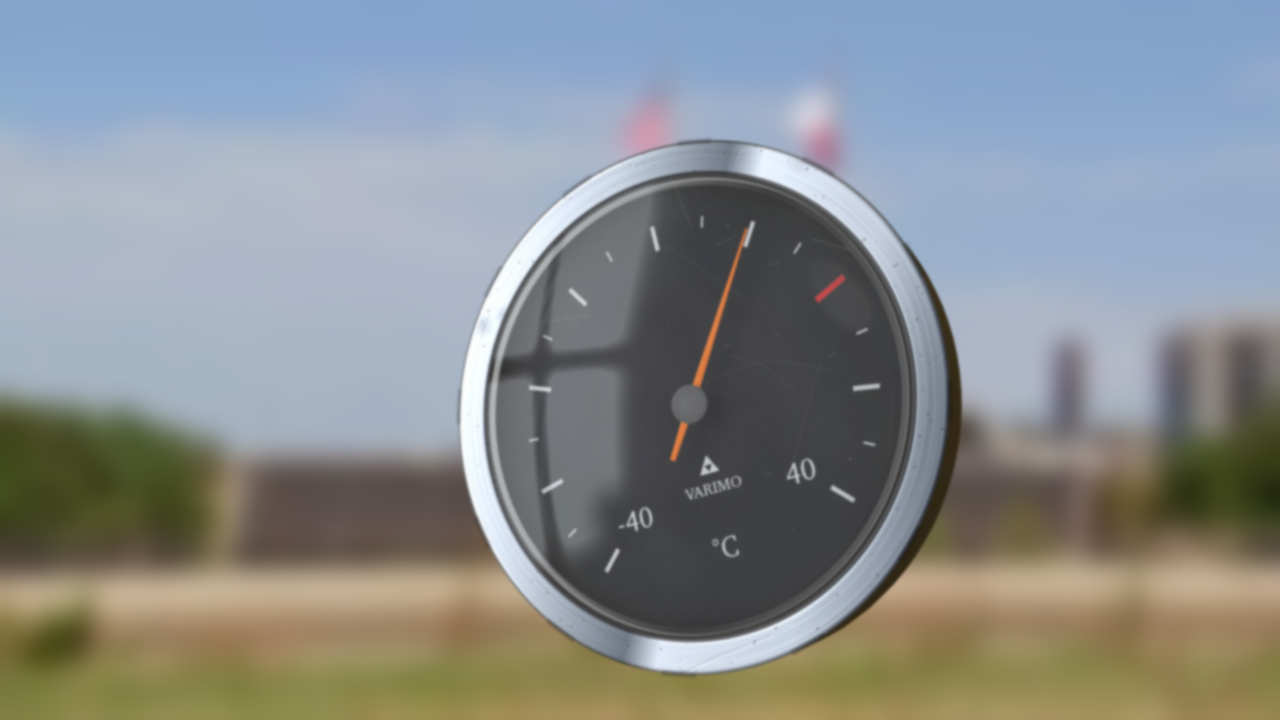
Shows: 10 °C
